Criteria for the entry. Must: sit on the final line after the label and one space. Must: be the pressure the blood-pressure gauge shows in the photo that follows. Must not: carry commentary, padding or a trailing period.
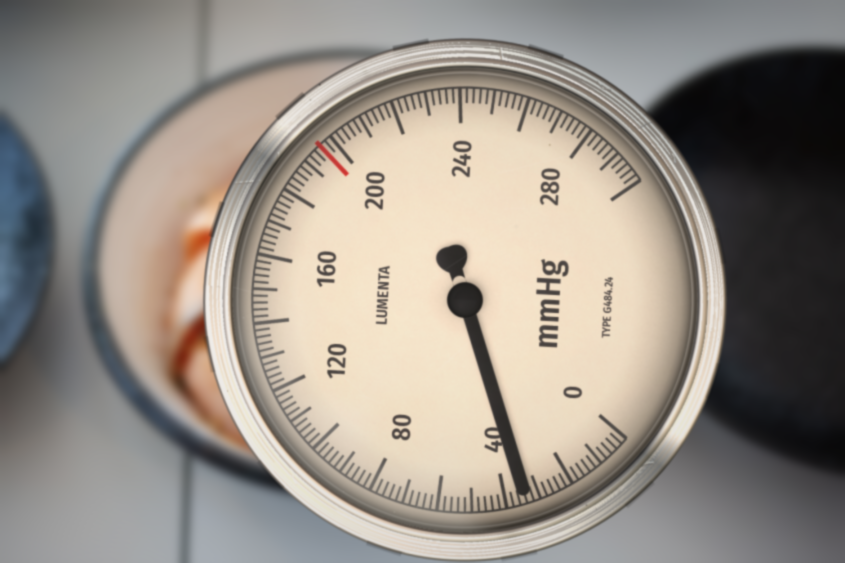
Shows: 34 mmHg
